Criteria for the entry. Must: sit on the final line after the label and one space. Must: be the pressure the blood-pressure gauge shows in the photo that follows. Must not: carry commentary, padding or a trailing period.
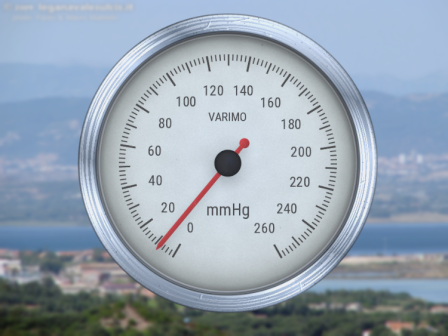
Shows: 8 mmHg
